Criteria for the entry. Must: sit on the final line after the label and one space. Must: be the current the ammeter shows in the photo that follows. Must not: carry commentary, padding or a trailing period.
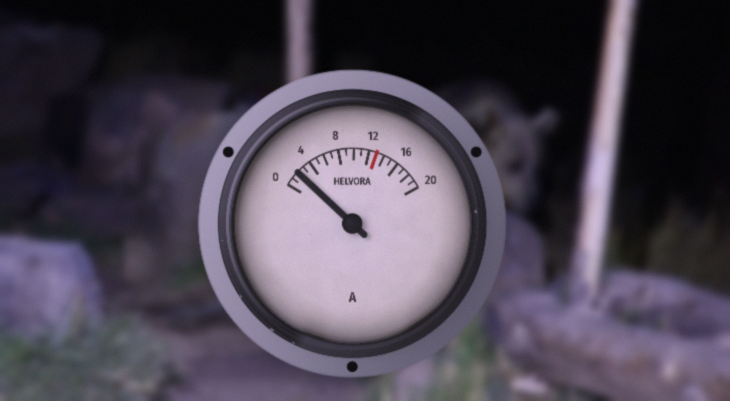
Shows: 2 A
